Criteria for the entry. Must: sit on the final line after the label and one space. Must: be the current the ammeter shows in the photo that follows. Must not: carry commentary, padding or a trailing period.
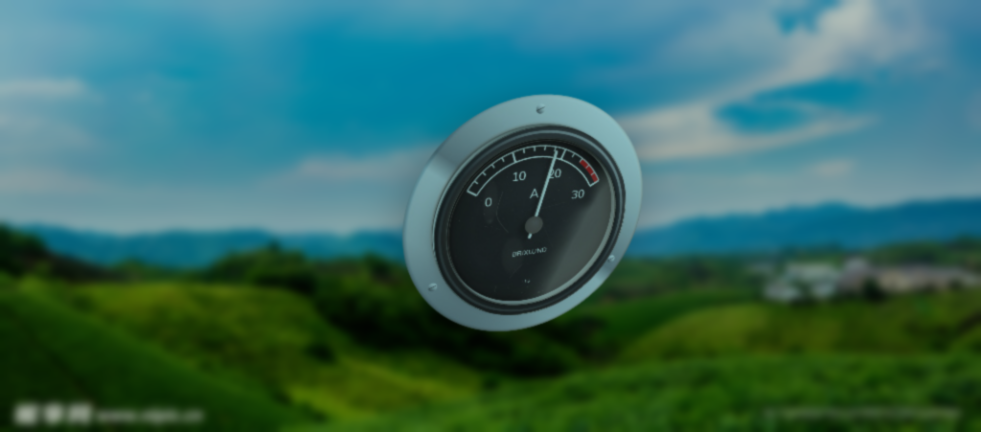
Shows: 18 A
